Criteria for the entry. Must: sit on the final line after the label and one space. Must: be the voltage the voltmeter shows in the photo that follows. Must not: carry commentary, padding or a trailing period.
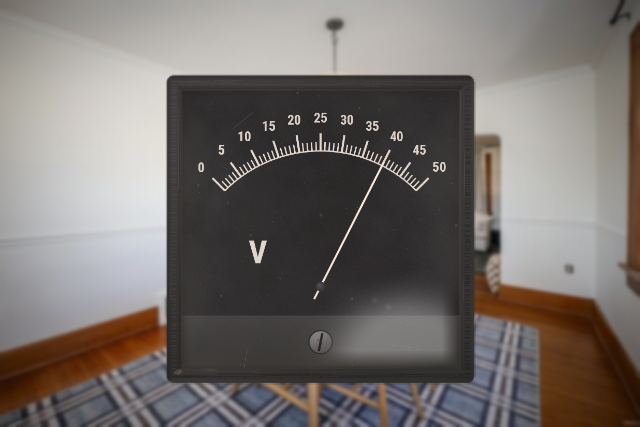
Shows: 40 V
